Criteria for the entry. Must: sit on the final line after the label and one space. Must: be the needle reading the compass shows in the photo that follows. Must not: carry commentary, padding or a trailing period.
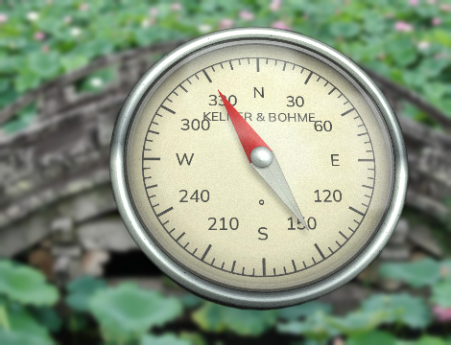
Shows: 330 °
